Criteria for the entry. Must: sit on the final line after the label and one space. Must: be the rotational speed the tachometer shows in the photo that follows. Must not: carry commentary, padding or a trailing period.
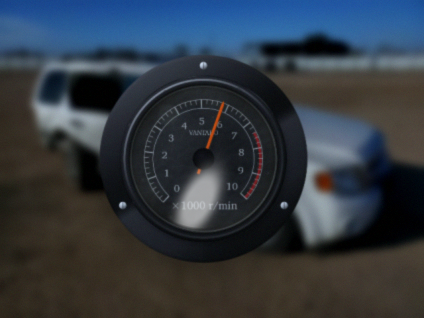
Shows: 5800 rpm
